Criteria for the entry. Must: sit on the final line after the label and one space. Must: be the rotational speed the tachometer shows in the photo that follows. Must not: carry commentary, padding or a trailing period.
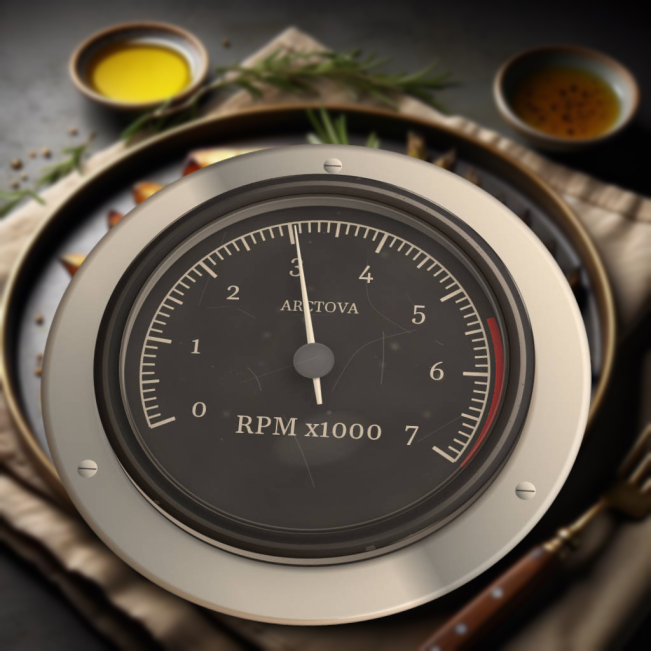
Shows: 3050 rpm
